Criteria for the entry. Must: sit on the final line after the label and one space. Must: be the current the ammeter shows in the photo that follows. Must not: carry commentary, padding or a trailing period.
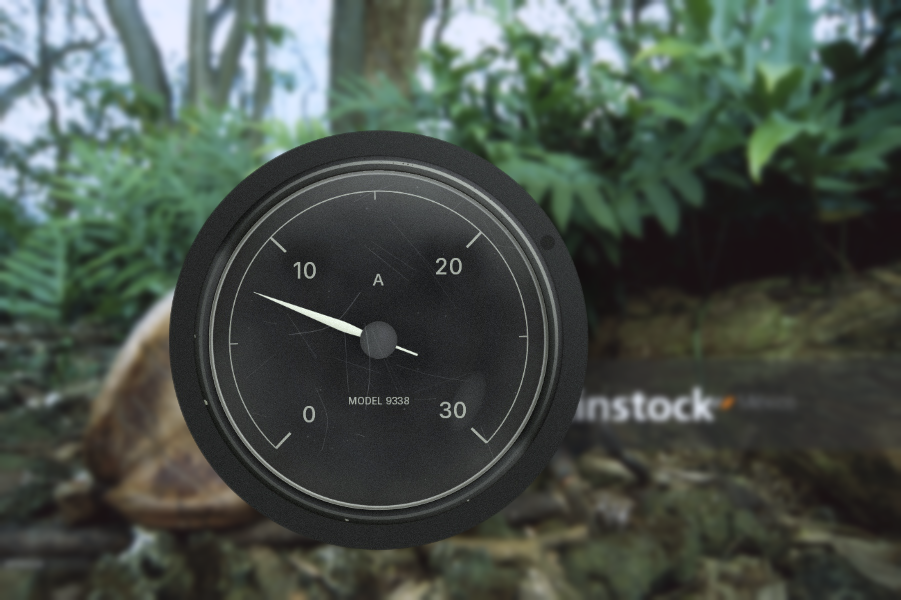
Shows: 7.5 A
